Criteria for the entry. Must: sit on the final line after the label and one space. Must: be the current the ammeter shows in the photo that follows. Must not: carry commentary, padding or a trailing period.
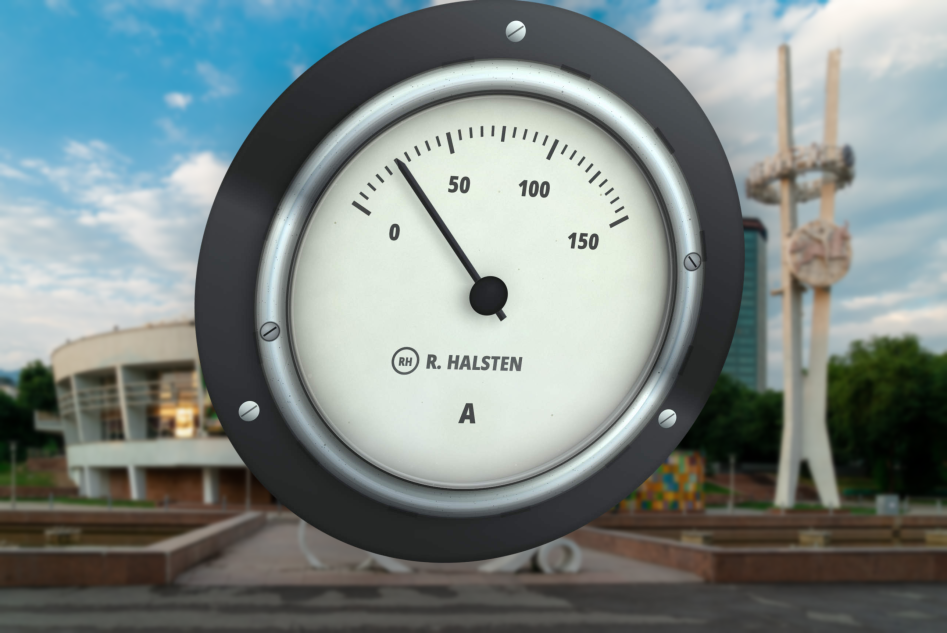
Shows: 25 A
